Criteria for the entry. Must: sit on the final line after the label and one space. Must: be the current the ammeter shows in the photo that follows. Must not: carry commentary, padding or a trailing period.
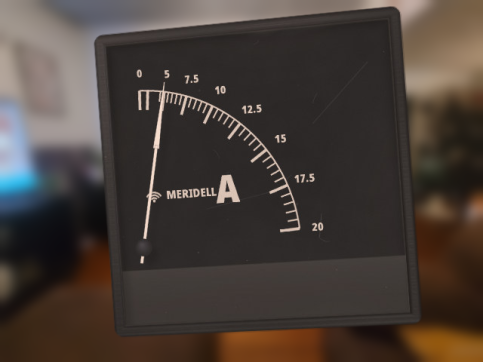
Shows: 5 A
